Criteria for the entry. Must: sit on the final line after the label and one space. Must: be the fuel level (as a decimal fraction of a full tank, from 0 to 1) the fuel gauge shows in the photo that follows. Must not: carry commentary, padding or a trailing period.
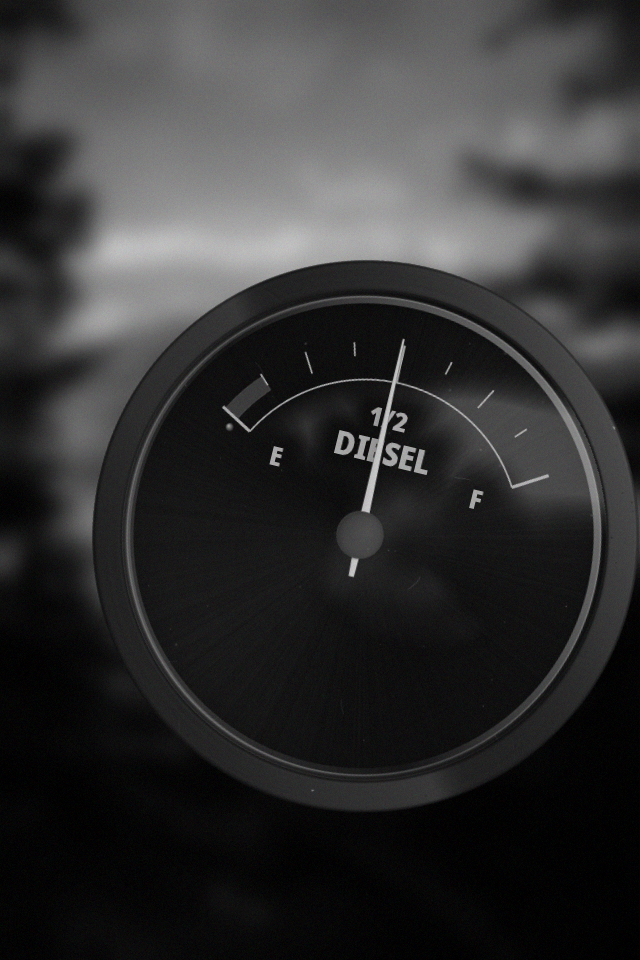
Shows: 0.5
